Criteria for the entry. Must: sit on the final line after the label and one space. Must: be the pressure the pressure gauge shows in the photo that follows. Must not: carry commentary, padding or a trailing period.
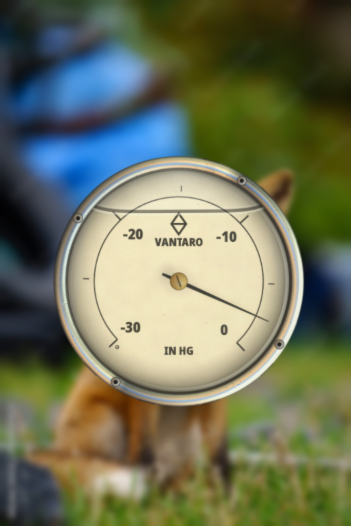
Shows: -2.5 inHg
